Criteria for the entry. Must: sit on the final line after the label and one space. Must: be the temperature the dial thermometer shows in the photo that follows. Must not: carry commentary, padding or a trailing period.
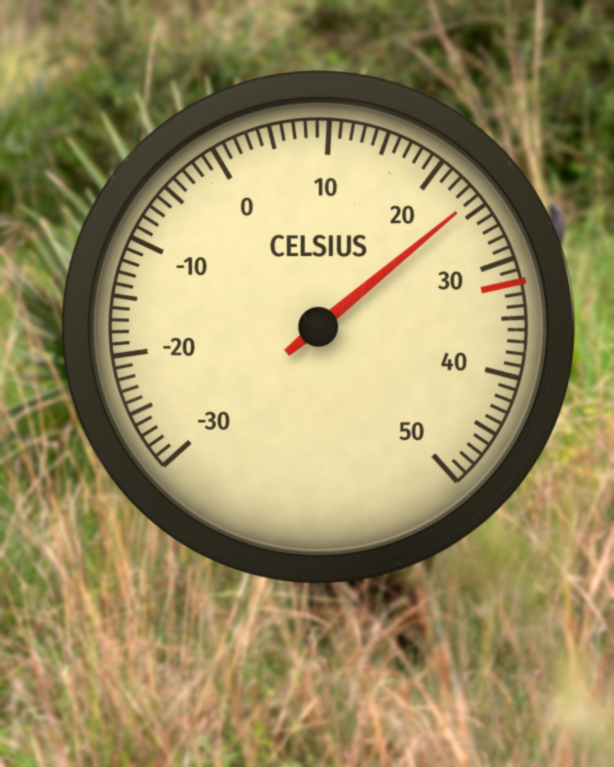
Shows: 24 °C
